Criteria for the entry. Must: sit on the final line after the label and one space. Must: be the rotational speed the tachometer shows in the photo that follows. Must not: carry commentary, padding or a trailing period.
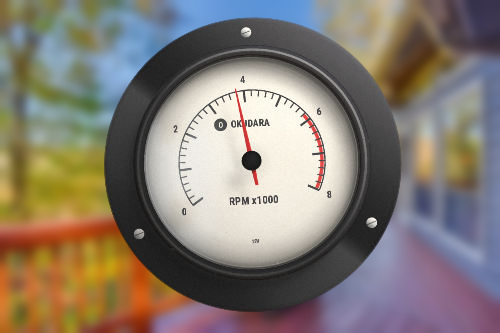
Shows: 3800 rpm
